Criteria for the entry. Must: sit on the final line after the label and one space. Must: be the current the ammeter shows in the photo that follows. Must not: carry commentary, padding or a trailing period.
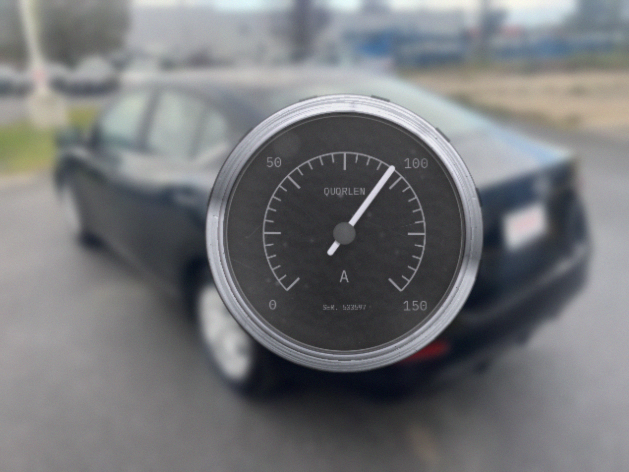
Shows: 95 A
